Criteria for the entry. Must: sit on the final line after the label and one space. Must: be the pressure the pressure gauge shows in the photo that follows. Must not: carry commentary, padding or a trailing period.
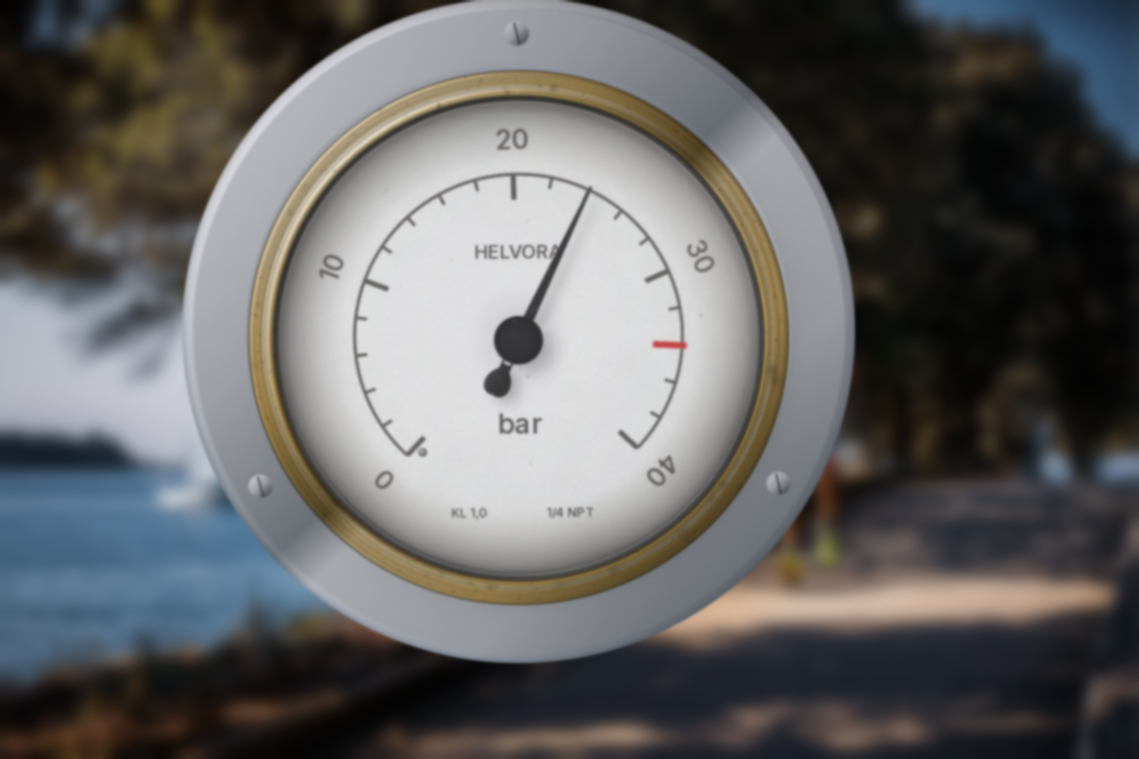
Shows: 24 bar
